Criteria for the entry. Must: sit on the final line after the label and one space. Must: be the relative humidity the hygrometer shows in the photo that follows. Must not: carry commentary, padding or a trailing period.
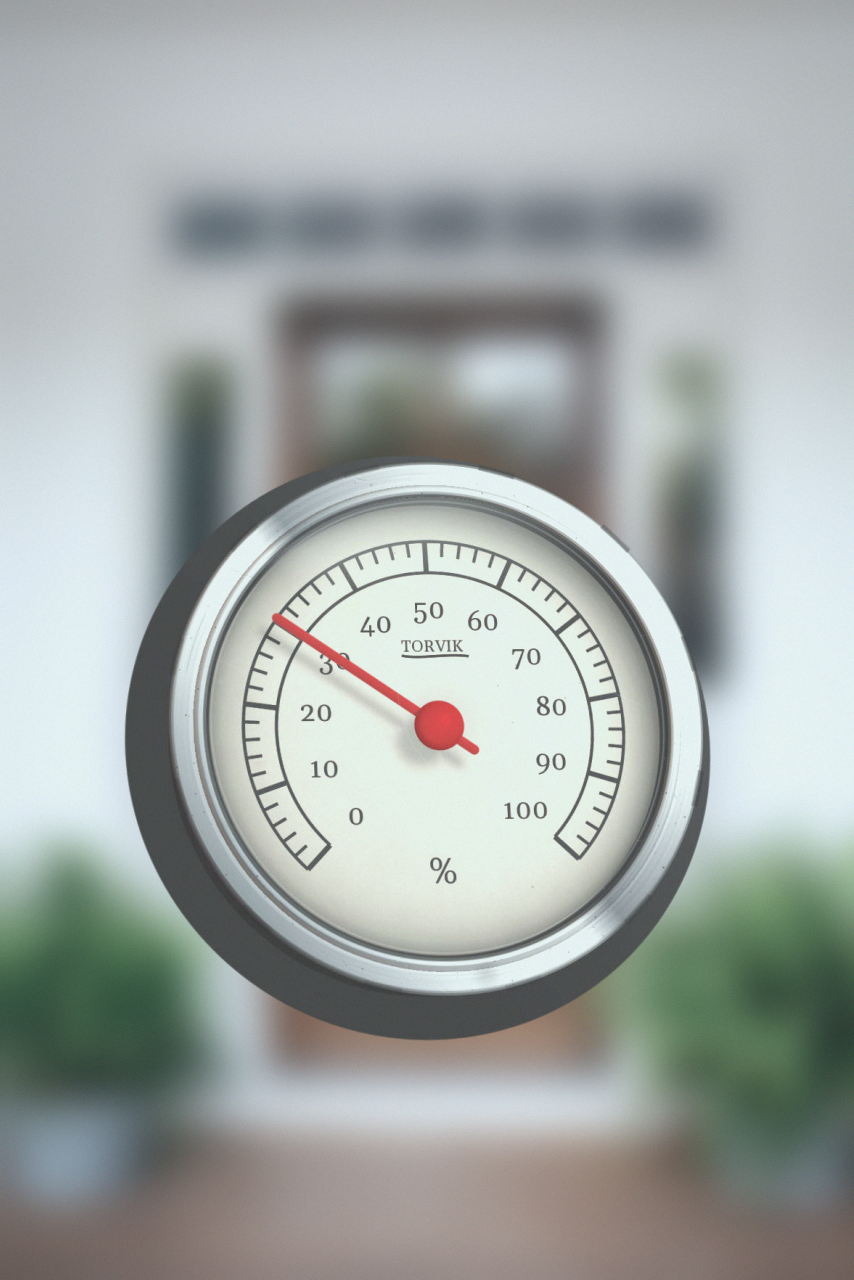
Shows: 30 %
